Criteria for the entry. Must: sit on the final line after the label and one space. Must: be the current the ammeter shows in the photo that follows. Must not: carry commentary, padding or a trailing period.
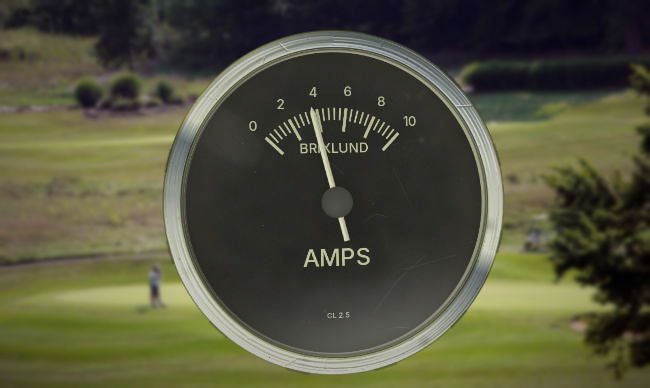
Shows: 3.6 A
